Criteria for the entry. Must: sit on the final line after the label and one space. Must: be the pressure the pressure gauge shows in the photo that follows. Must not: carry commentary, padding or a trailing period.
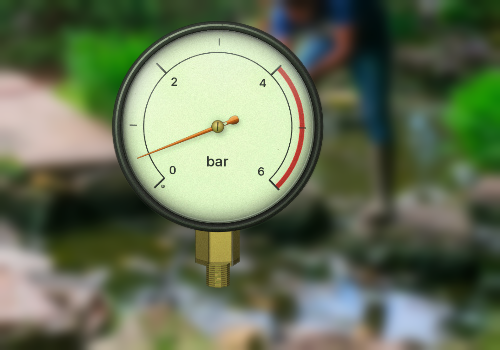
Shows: 0.5 bar
